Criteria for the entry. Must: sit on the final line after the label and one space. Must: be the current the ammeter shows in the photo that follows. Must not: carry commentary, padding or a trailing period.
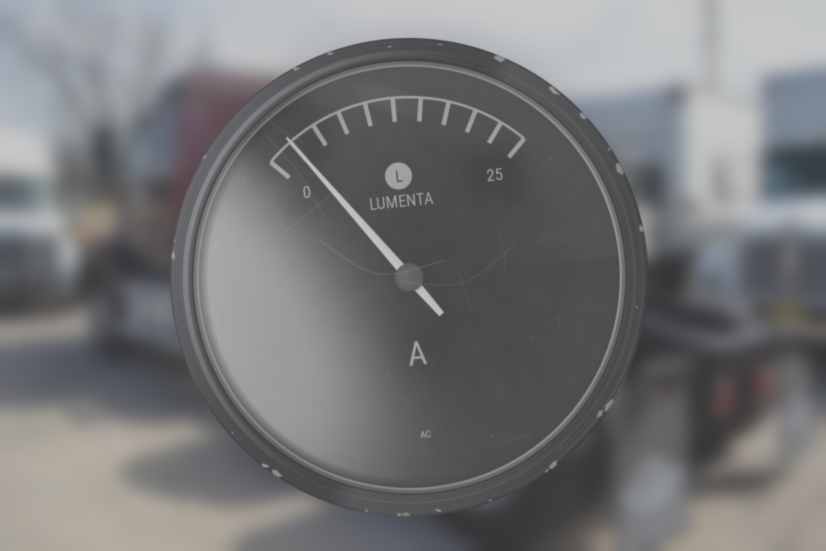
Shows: 2.5 A
